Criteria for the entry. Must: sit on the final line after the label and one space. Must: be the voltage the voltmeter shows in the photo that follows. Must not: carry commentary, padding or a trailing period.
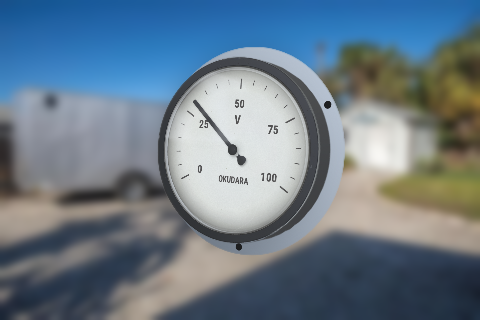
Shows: 30 V
